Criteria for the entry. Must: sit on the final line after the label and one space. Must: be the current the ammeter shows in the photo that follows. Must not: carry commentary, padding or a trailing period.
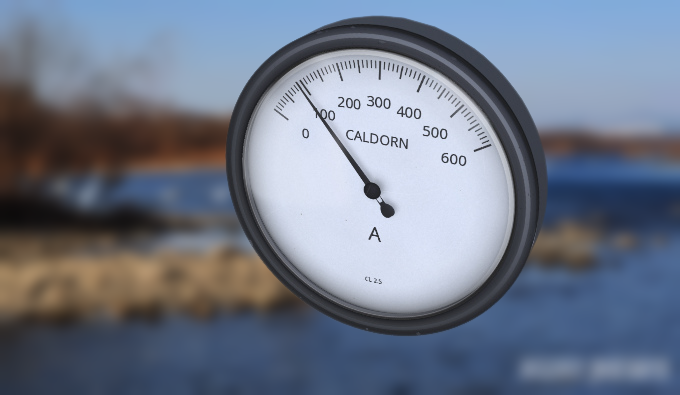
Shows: 100 A
